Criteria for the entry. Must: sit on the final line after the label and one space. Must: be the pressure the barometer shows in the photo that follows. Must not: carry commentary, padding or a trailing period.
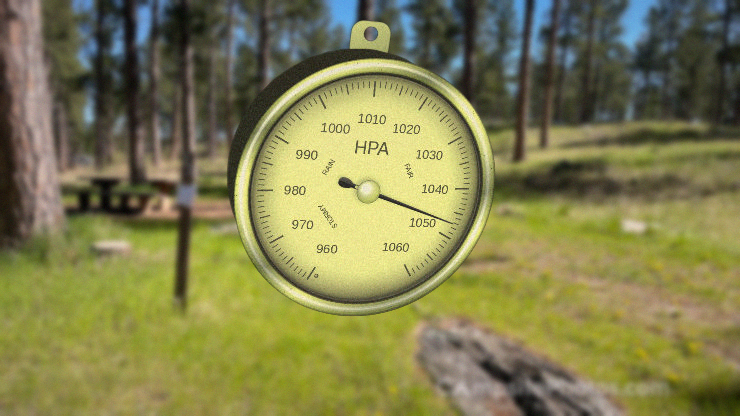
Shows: 1047 hPa
